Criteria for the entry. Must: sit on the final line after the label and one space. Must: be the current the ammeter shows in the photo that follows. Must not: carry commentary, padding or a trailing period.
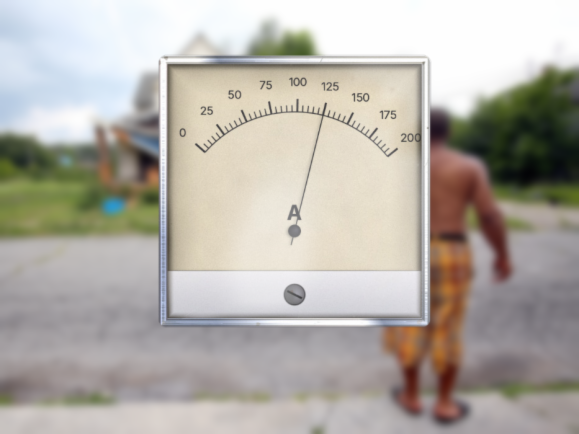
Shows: 125 A
